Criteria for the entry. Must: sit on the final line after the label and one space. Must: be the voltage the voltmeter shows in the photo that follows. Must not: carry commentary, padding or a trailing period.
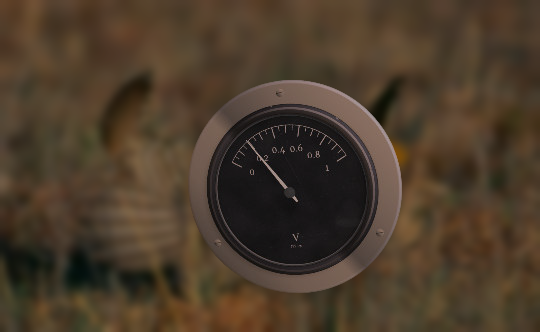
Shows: 0.2 V
